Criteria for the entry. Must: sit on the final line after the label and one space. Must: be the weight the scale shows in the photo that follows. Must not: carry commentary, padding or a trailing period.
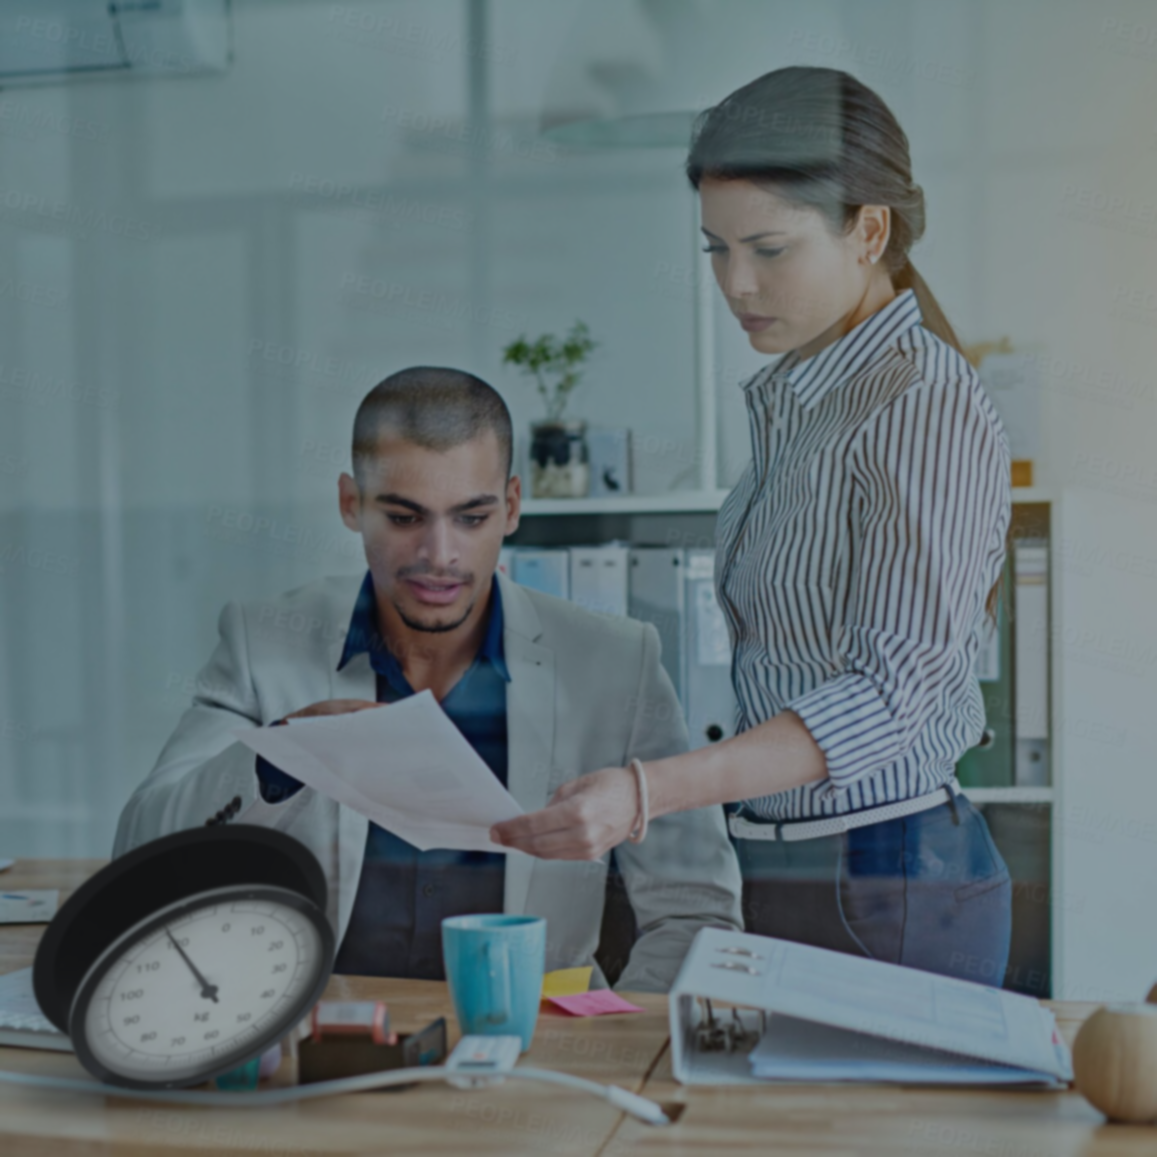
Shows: 120 kg
